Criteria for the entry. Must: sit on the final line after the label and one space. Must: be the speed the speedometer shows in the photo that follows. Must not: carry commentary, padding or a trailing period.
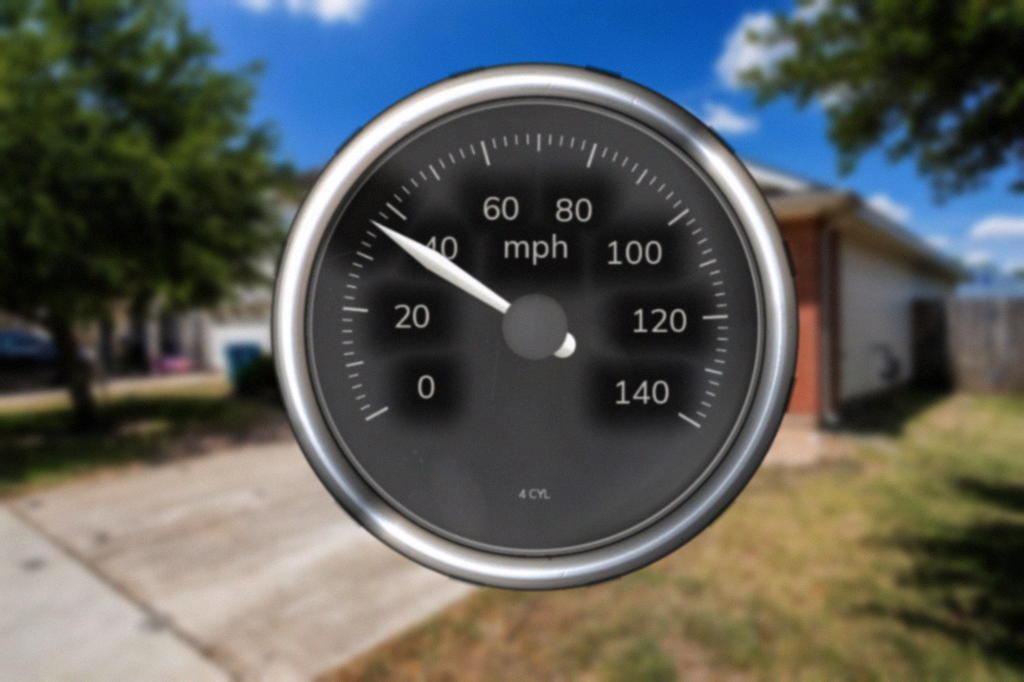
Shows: 36 mph
